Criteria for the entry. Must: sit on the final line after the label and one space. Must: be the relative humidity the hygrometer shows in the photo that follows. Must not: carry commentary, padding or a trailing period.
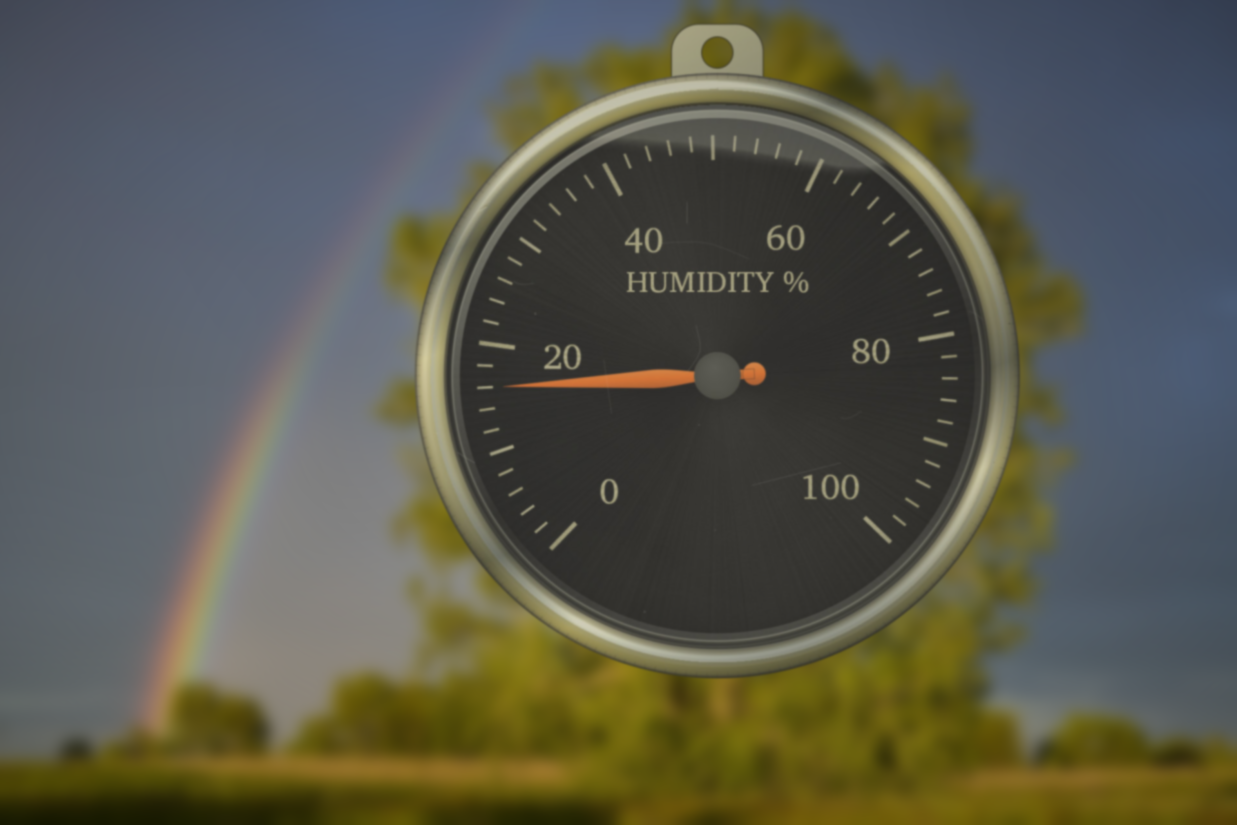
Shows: 16 %
